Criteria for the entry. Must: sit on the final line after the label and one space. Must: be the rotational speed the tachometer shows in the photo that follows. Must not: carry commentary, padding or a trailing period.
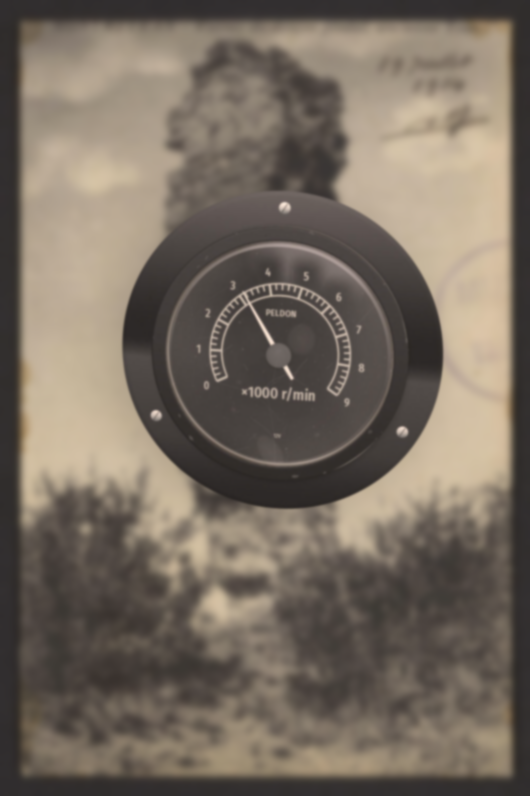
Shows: 3200 rpm
